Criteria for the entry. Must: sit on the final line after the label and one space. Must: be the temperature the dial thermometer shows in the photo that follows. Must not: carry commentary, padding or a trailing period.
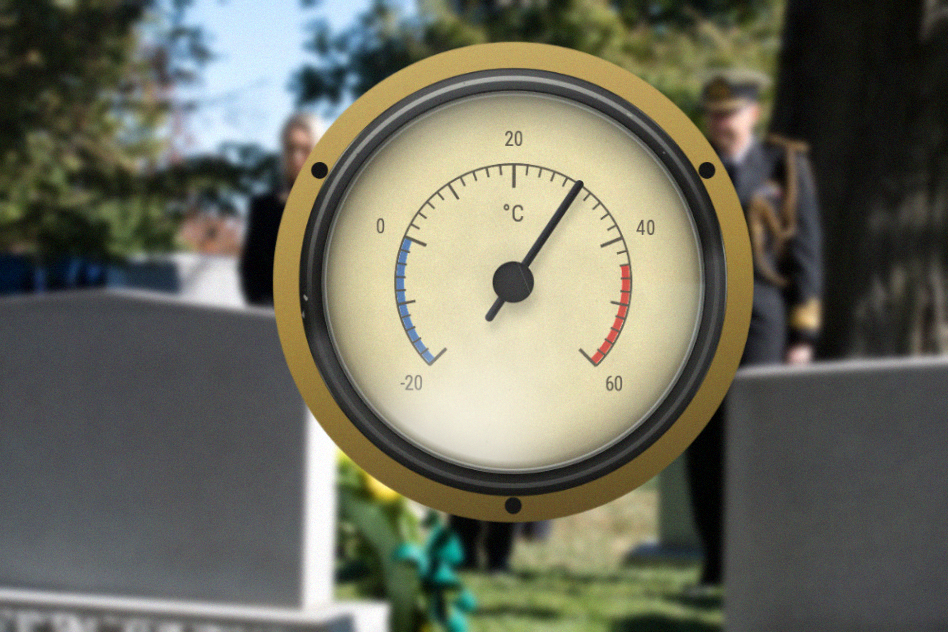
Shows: 30 °C
